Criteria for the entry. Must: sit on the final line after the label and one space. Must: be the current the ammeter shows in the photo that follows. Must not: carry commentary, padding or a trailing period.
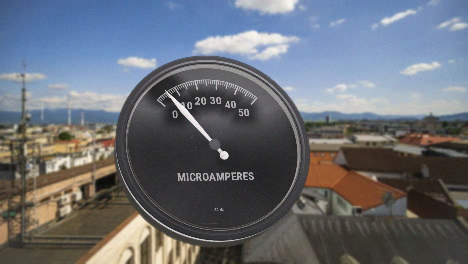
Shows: 5 µA
